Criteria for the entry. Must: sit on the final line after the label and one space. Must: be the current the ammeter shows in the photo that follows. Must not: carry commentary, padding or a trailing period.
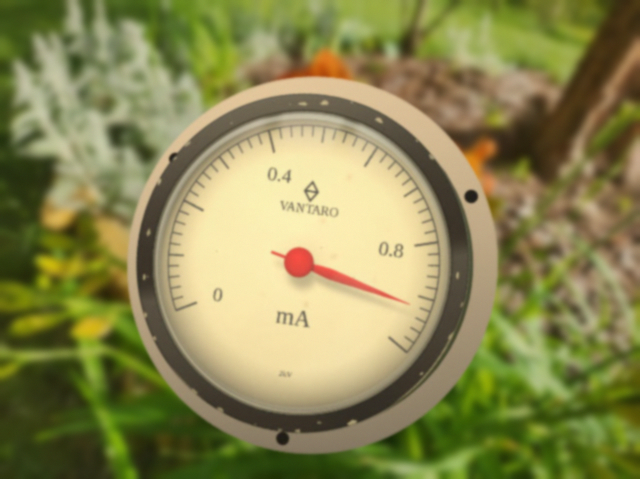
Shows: 0.92 mA
